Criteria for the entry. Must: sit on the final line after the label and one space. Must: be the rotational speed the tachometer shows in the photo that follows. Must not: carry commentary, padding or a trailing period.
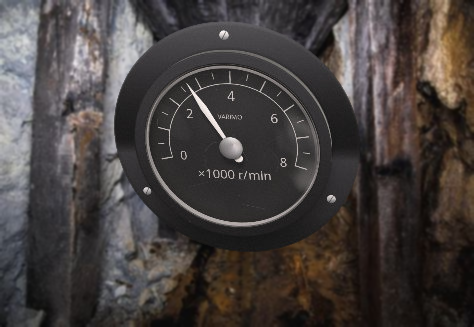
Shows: 2750 rpm
